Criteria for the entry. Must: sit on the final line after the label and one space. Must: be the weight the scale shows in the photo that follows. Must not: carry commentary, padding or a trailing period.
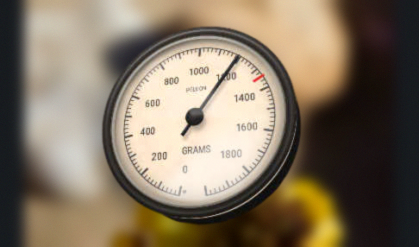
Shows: 1200 g
